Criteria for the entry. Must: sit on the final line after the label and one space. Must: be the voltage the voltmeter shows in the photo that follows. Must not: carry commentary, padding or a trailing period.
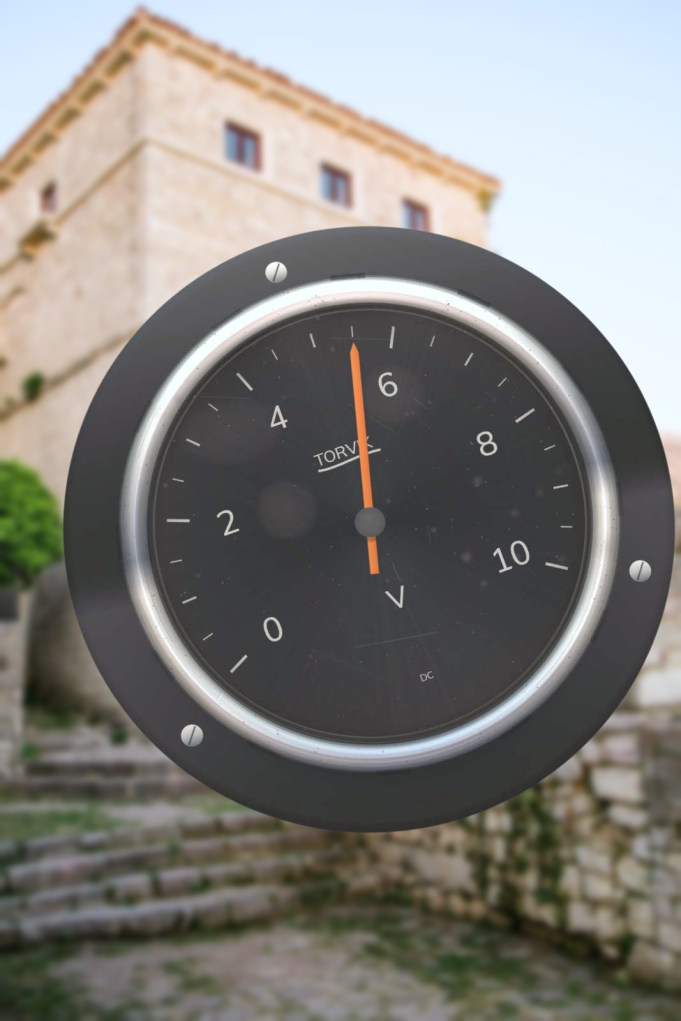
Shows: 5.5 V
